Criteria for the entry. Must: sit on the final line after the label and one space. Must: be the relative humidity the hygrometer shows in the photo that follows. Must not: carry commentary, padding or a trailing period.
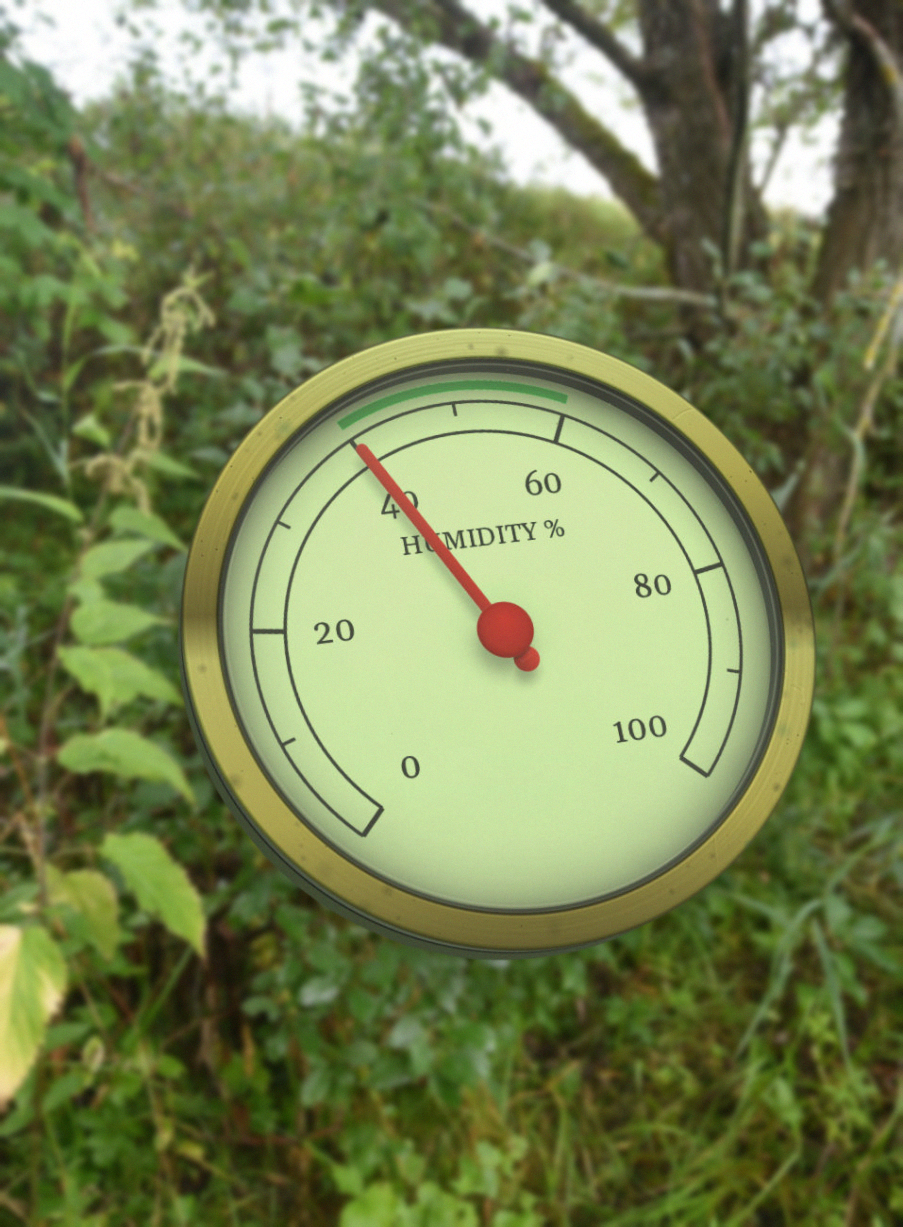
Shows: 40 %
